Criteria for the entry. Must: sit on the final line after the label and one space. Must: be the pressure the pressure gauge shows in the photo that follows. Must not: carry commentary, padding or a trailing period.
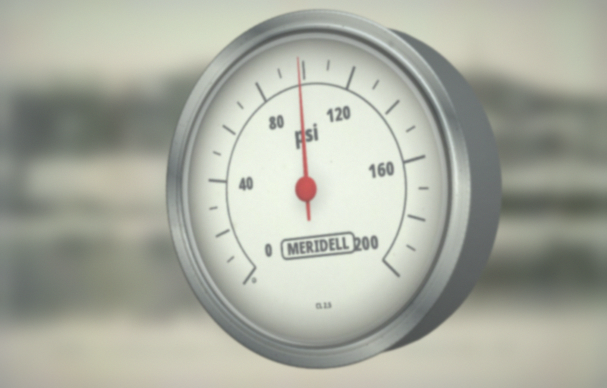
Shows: 100 psi
